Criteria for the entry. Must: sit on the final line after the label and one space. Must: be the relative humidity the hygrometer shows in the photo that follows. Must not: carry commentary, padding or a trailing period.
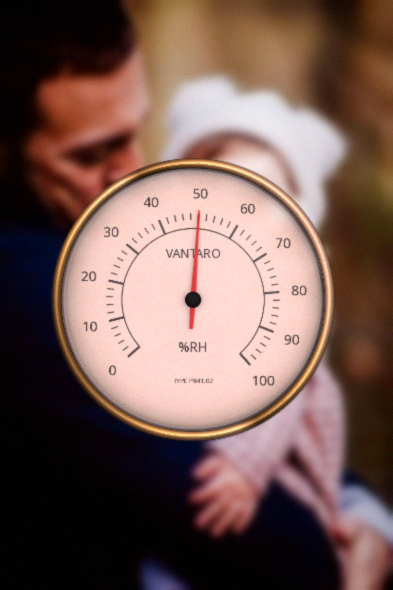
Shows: 50 %
